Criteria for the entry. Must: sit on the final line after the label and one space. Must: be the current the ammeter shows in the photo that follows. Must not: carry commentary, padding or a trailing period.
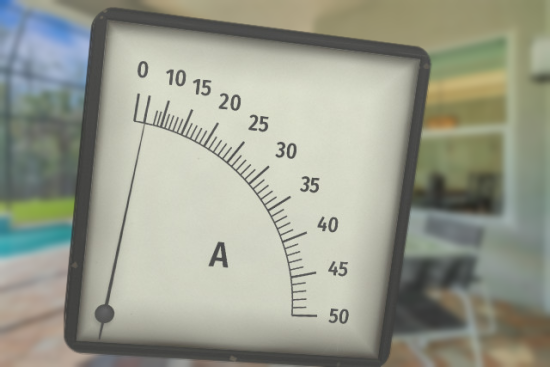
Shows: 5 A
